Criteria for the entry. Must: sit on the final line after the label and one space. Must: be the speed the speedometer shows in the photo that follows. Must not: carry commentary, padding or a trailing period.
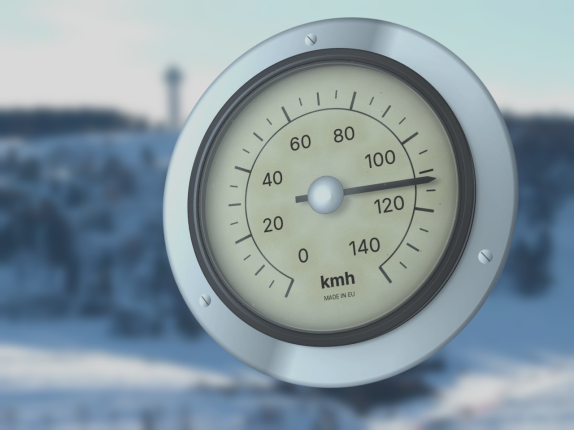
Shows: 112.5 km/h
